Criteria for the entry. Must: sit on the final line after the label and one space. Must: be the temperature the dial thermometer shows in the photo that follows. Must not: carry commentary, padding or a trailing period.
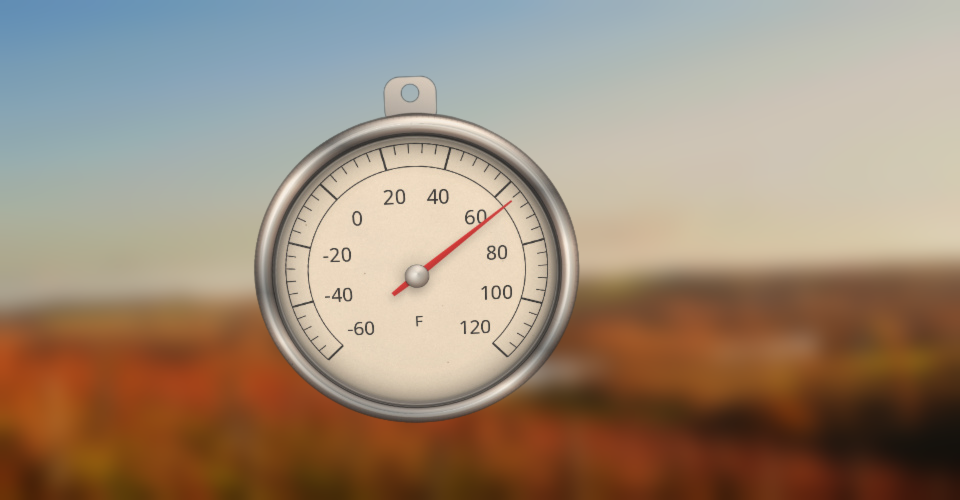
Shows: 64 °F
